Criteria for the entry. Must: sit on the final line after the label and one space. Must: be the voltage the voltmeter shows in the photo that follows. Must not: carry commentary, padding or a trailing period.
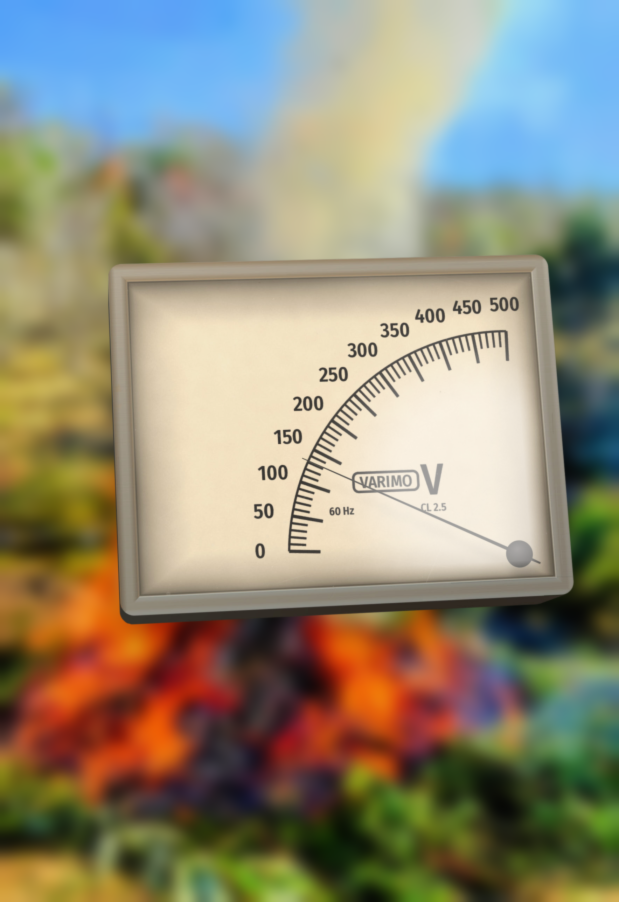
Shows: 130 V
